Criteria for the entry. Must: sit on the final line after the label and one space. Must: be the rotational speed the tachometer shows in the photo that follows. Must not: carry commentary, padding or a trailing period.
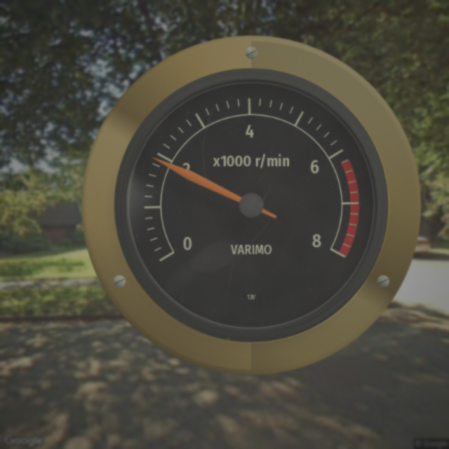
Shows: 1900 rpm
